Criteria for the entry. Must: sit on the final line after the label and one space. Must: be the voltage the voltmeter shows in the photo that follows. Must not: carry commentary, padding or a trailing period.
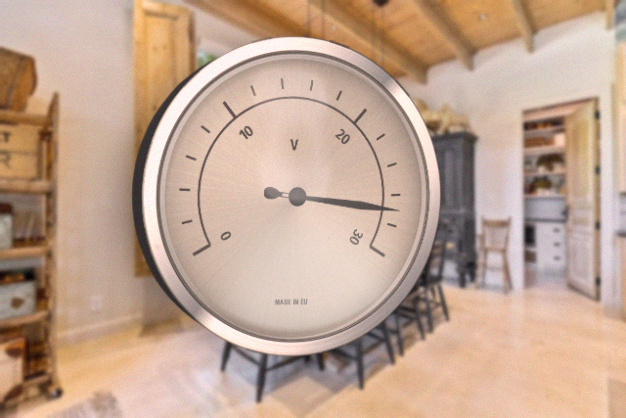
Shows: 27 V
